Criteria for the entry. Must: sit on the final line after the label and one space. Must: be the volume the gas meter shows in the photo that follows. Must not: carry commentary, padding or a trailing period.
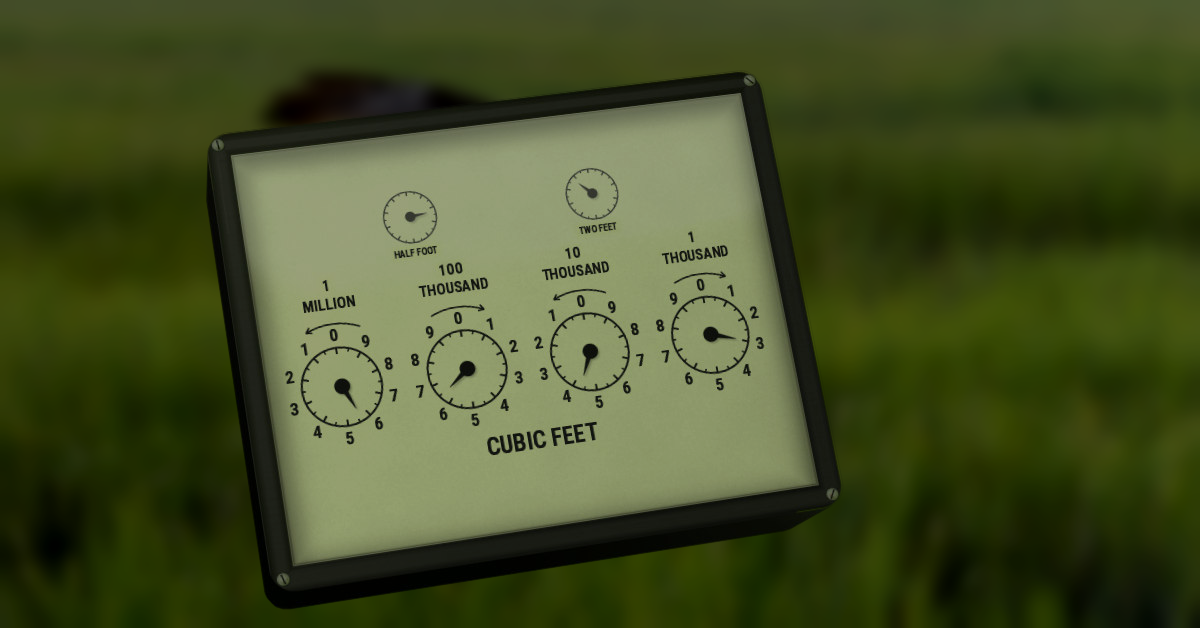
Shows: 564300 ft³
